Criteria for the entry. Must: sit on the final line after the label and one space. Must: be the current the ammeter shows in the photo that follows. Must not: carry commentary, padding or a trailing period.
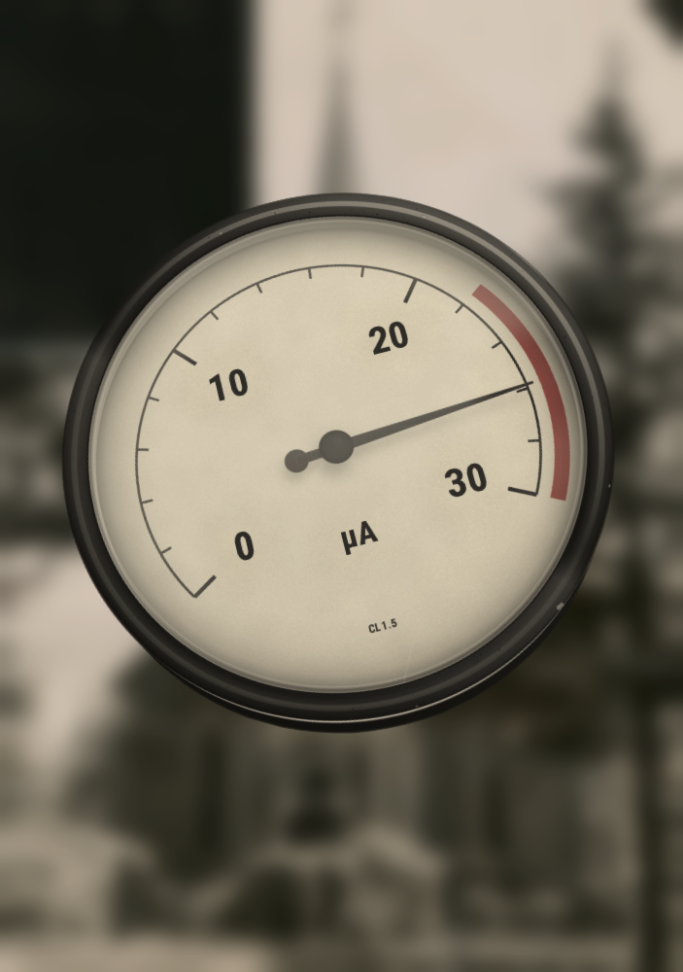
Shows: 26 µA
